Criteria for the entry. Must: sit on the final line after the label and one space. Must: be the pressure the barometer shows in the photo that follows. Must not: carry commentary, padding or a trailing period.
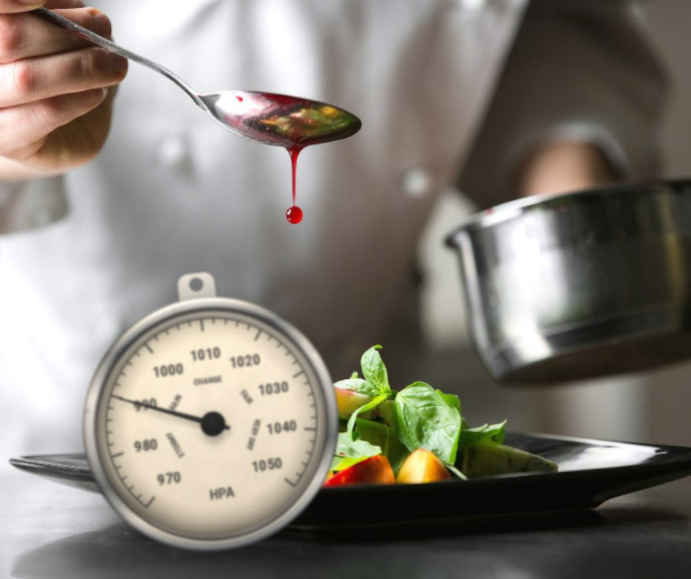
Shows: 990 hPa
